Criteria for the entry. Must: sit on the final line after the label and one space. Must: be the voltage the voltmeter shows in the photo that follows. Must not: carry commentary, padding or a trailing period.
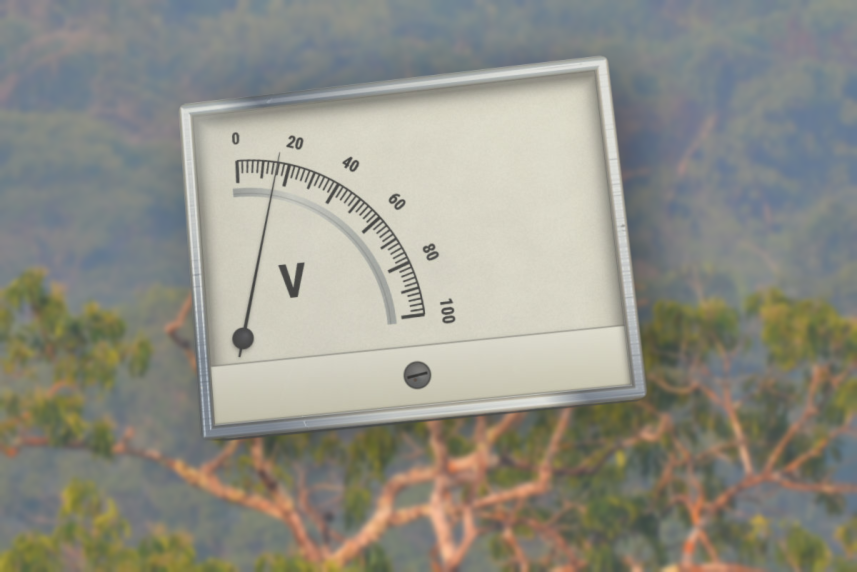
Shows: 16 V
